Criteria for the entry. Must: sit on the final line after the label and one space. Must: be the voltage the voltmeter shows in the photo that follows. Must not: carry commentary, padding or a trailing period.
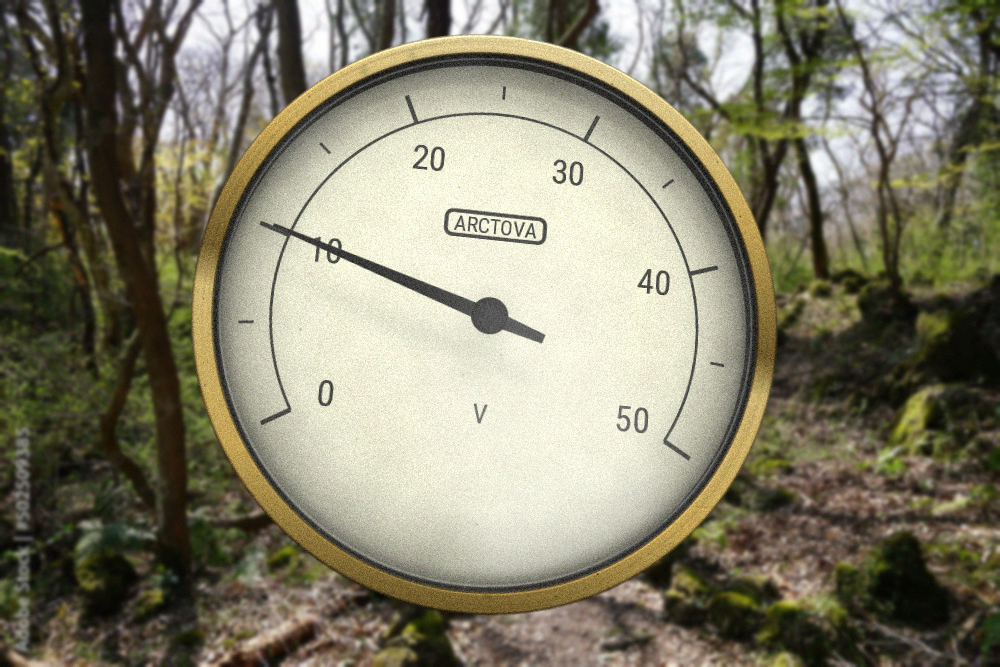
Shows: 10 V
